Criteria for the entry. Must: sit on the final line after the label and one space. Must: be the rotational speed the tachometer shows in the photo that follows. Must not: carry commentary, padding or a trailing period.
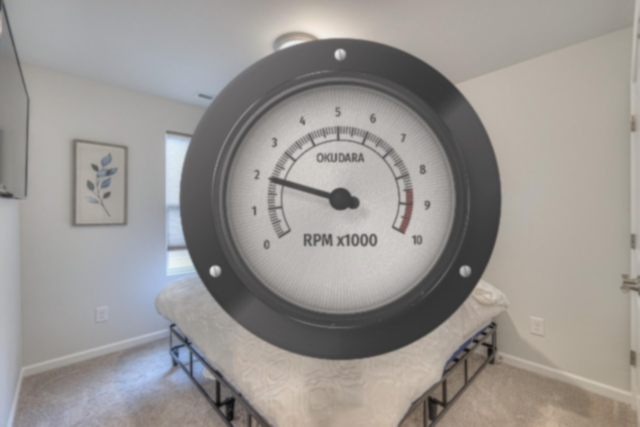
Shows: 2000 rpm
